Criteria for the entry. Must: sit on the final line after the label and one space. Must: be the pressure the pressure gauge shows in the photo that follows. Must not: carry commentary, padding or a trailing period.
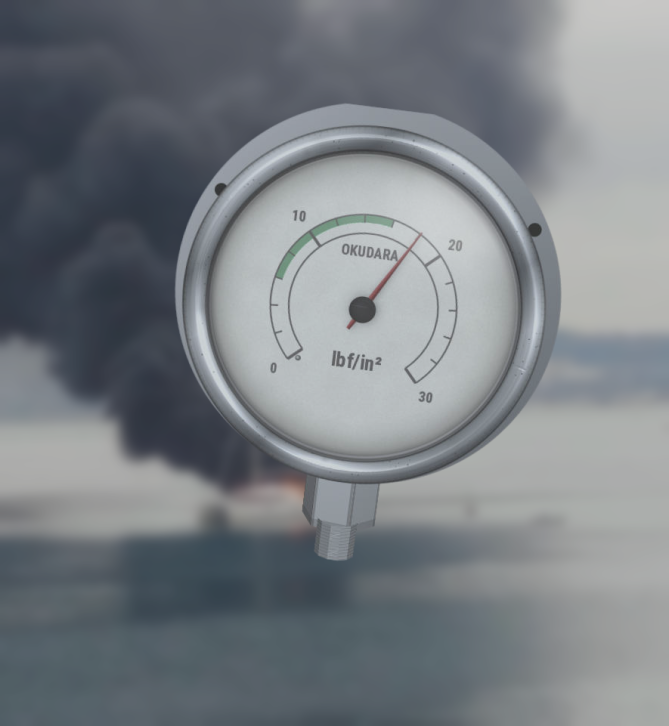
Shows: 18 psi
